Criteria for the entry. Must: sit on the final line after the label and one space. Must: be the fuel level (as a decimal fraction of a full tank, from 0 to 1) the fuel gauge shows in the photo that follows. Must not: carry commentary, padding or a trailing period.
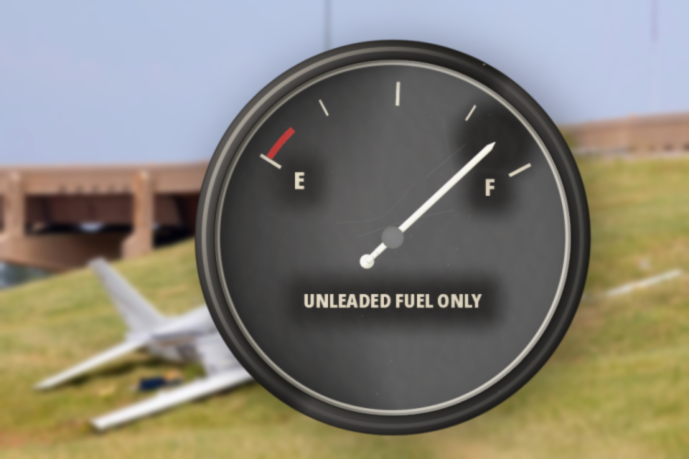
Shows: 0.875
